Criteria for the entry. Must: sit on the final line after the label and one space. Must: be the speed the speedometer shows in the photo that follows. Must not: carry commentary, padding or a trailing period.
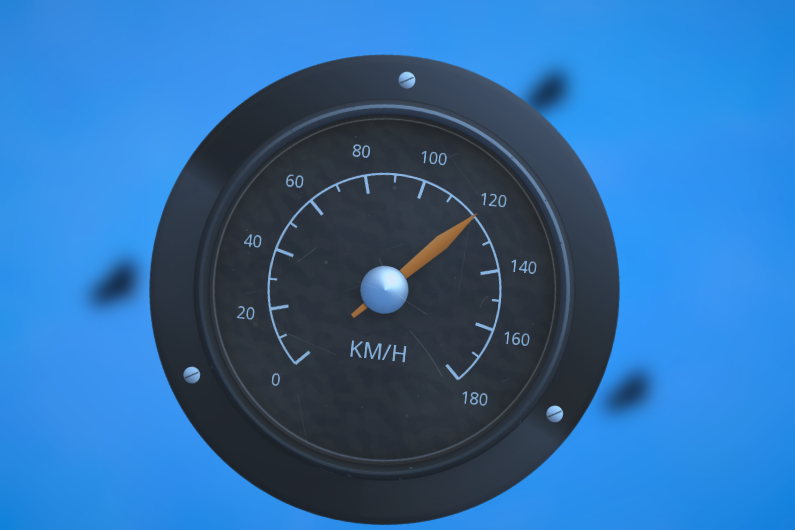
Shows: 120 km/h
